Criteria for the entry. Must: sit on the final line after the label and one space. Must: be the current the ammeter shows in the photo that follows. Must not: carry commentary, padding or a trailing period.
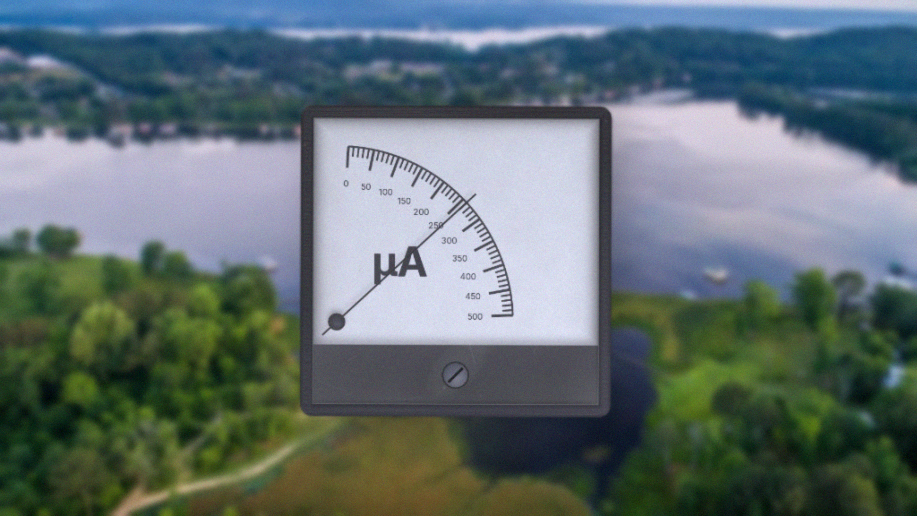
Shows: 260 µA
